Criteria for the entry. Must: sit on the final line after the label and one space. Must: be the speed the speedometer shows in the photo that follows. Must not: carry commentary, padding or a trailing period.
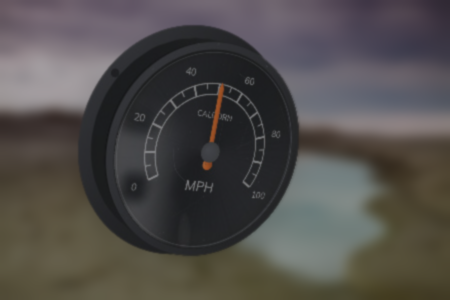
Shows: 50 mph
